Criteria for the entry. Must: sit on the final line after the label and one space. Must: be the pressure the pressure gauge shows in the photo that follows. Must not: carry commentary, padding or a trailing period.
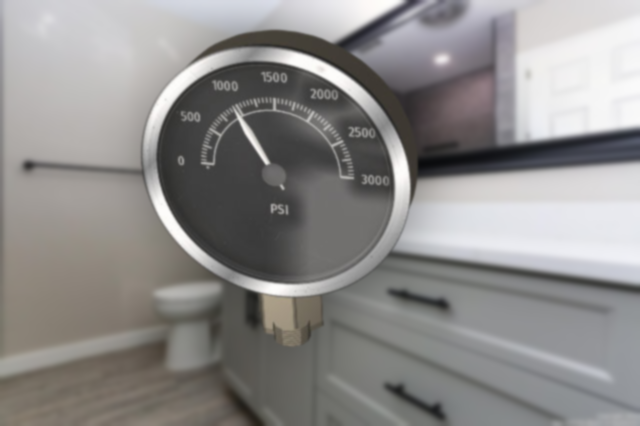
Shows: 1000 psi
